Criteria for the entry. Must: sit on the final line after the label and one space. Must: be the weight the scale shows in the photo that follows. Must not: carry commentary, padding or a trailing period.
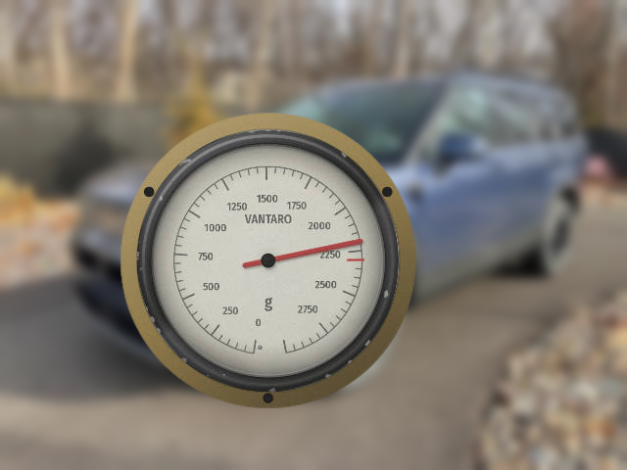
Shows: 2200 g
